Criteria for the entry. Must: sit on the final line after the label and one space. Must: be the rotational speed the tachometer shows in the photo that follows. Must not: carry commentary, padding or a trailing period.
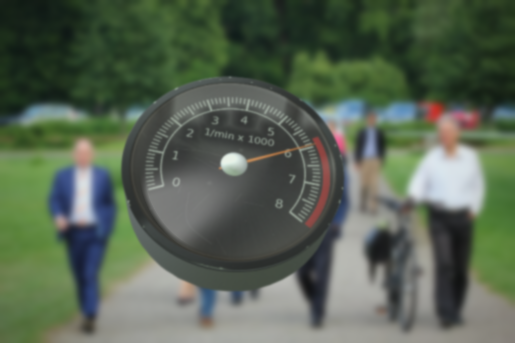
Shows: 6000 rpm
